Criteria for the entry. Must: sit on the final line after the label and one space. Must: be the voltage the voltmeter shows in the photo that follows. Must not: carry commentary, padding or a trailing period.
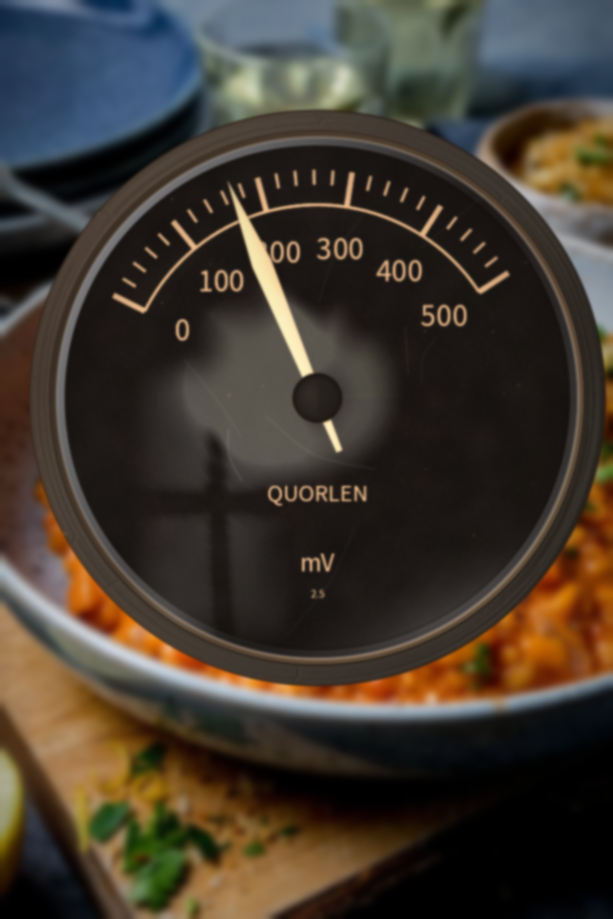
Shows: 170 mV
